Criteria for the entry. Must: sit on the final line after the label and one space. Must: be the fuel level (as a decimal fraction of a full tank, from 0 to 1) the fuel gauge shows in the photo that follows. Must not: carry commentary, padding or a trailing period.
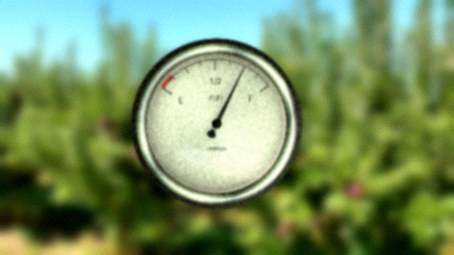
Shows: 0.75
